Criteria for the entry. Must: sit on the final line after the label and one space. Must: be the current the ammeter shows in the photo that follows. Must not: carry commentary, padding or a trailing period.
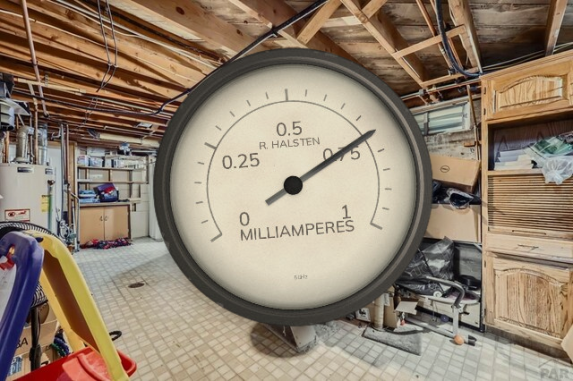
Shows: 0.75 mA
